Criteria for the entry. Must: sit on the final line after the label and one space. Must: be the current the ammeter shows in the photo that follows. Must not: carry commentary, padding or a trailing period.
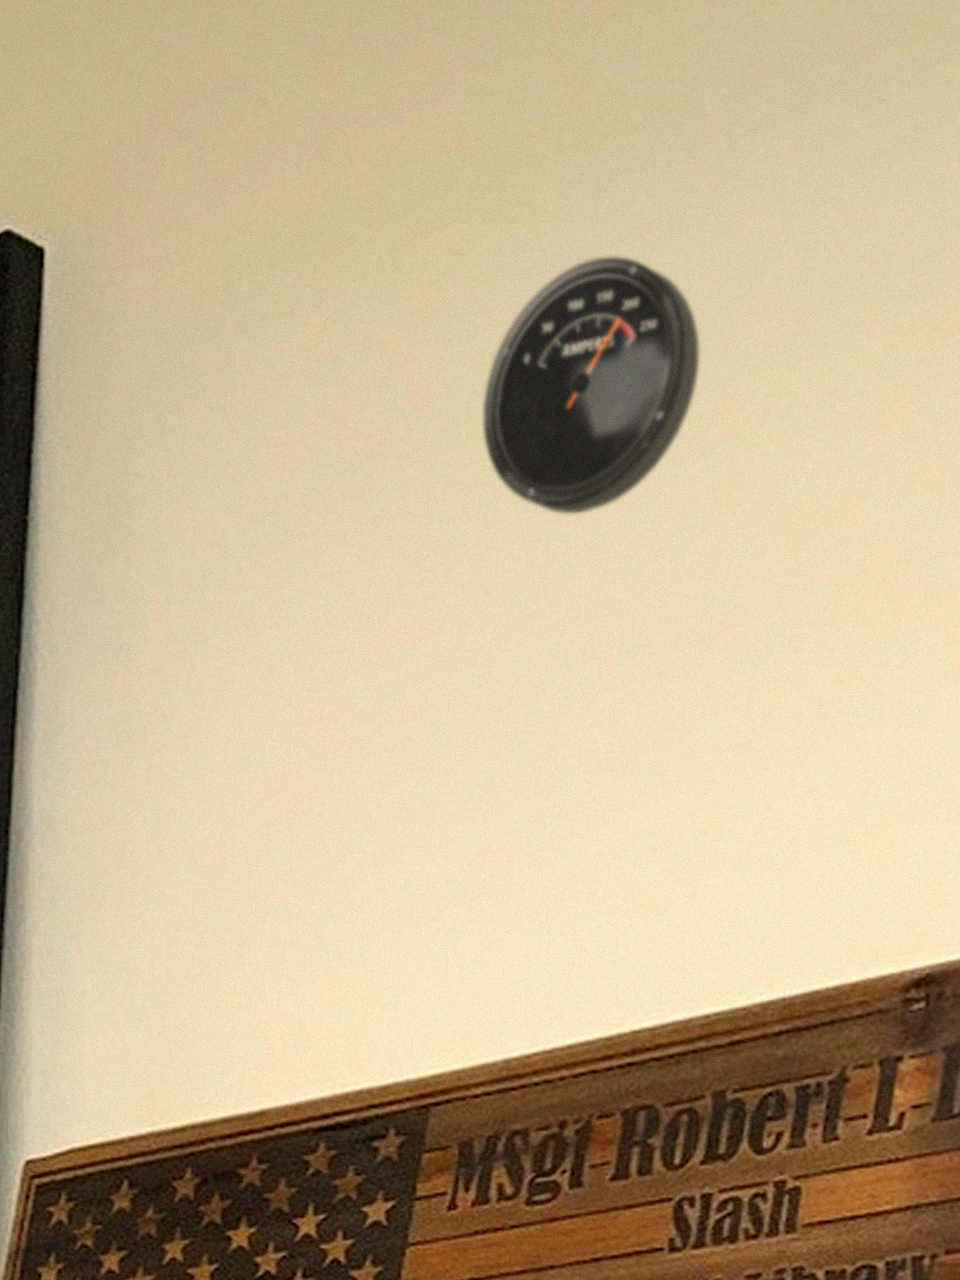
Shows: 200 A
